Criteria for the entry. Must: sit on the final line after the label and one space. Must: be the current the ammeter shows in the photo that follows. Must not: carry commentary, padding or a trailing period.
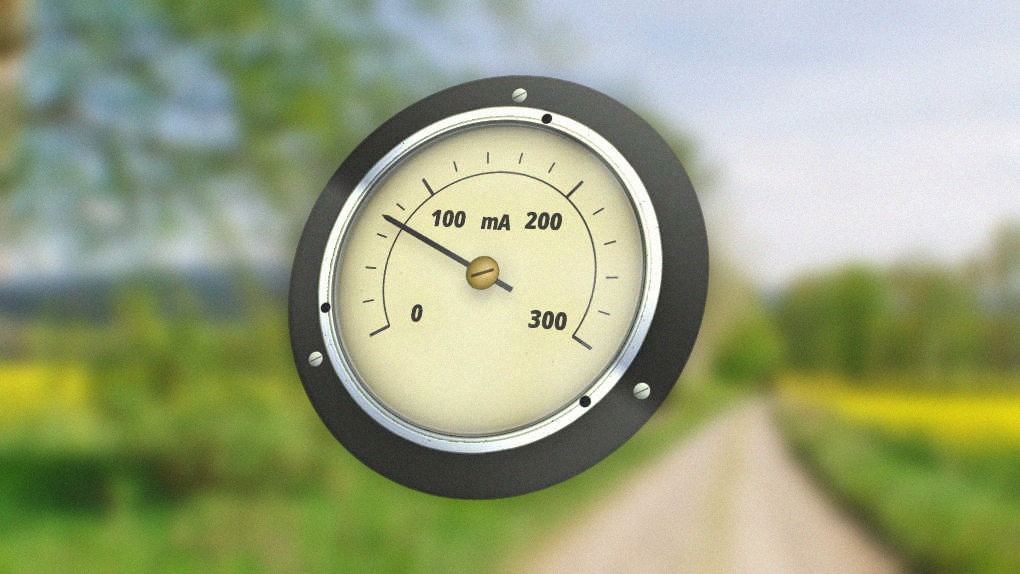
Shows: 70 mA
